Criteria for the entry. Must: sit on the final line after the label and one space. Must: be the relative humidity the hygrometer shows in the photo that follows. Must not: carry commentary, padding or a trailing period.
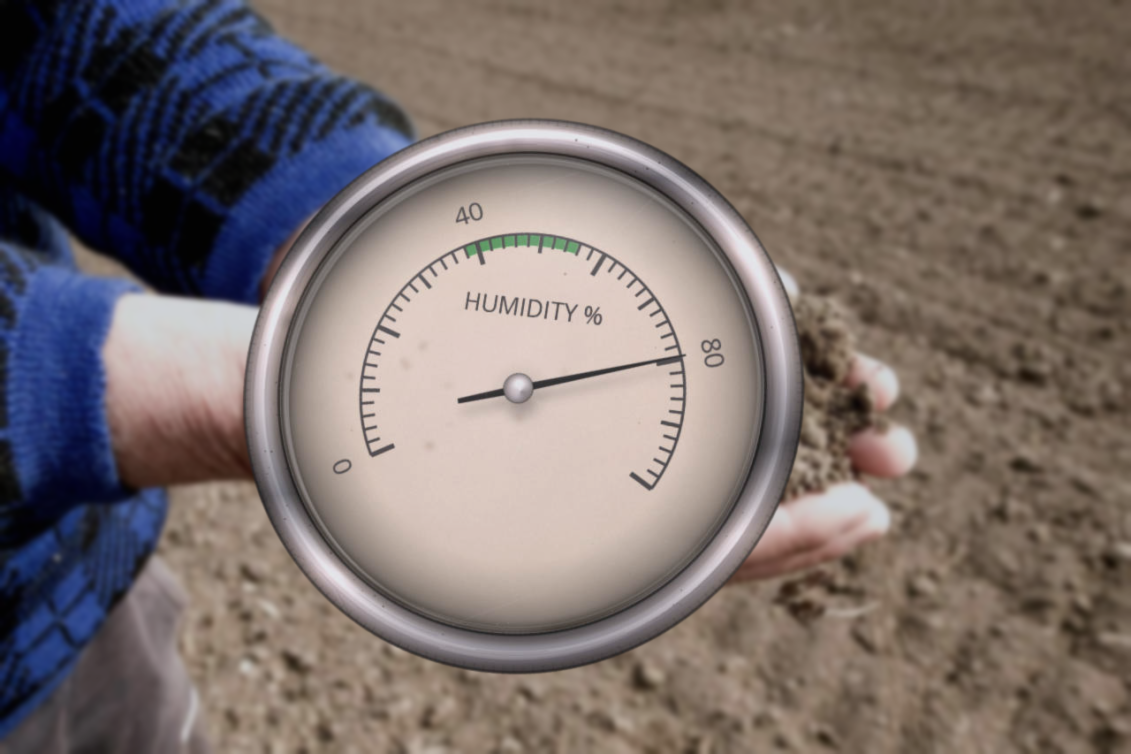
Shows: 80 %
